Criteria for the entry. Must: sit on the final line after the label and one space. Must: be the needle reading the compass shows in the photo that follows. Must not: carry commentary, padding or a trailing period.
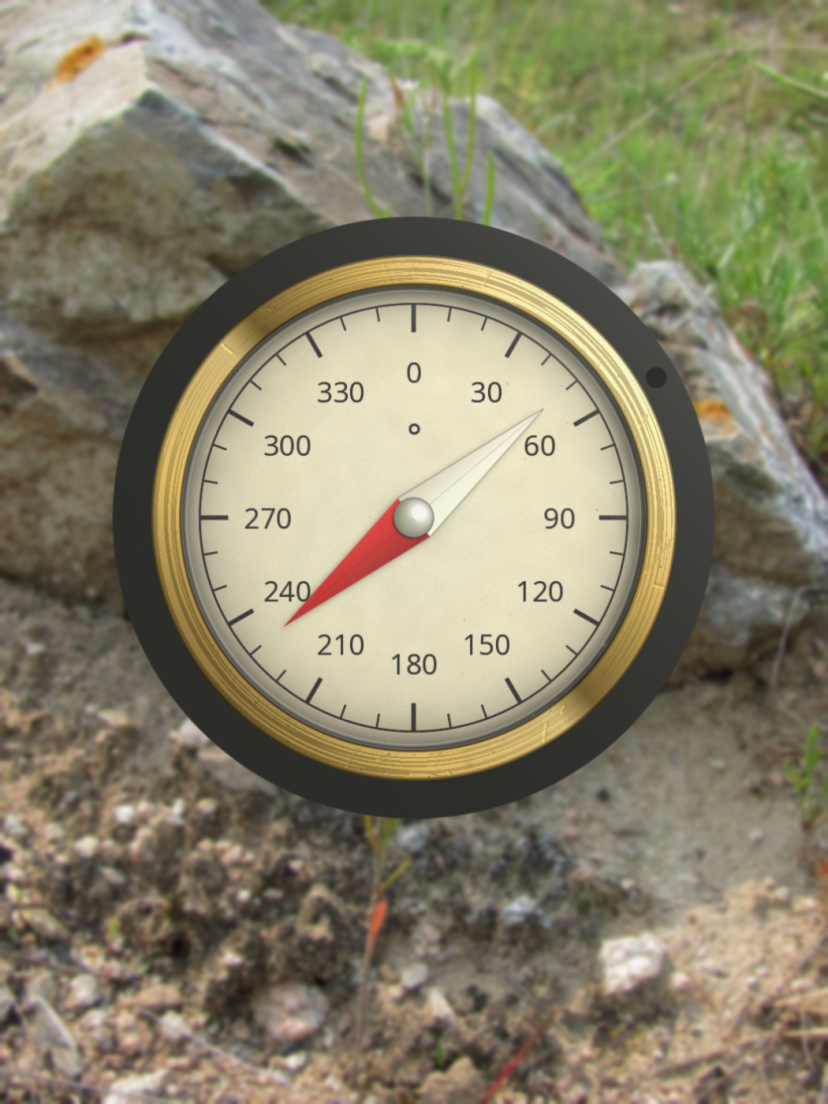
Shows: 230 °
